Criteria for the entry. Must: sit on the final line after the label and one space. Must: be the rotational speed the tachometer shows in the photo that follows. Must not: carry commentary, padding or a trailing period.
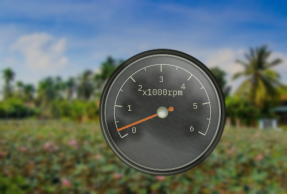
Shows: 250 rpm
